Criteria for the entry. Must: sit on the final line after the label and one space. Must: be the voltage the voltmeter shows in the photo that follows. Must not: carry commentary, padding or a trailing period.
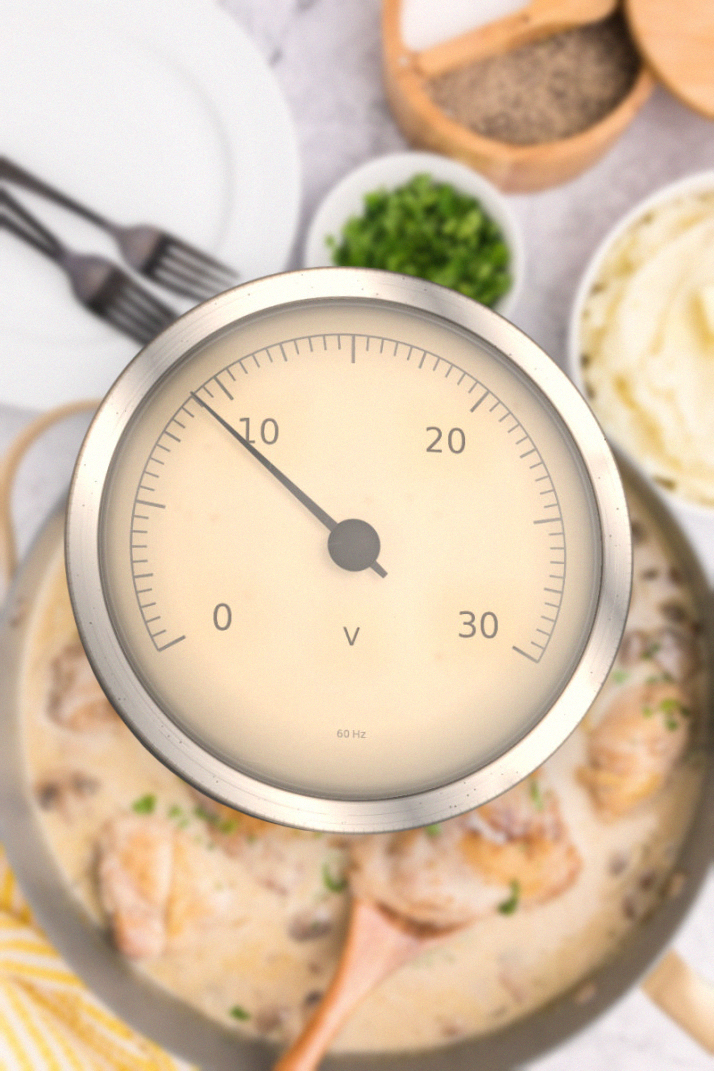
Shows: 9 V
